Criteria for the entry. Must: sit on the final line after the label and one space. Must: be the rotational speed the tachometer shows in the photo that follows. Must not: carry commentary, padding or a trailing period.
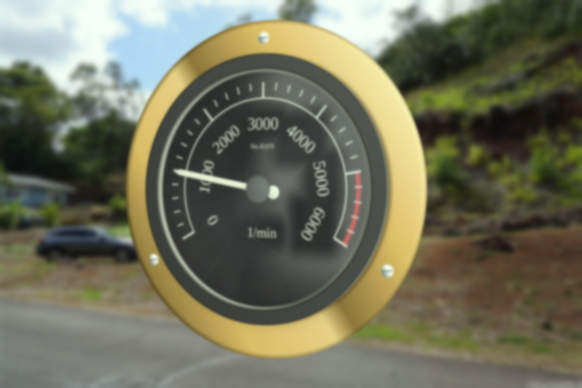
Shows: 1000 rpm
